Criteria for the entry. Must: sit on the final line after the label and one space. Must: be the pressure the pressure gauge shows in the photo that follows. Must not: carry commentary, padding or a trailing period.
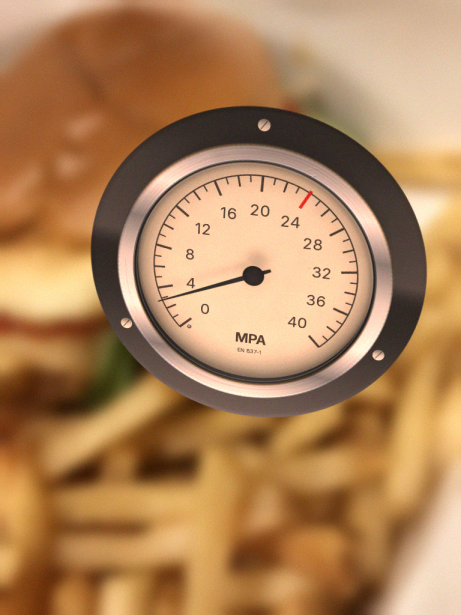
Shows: 3 MPa
